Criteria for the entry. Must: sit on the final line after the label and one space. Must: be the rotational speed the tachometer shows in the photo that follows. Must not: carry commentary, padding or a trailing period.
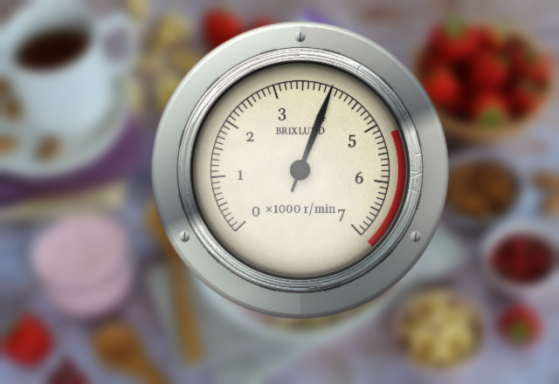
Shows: 4000 rpm
